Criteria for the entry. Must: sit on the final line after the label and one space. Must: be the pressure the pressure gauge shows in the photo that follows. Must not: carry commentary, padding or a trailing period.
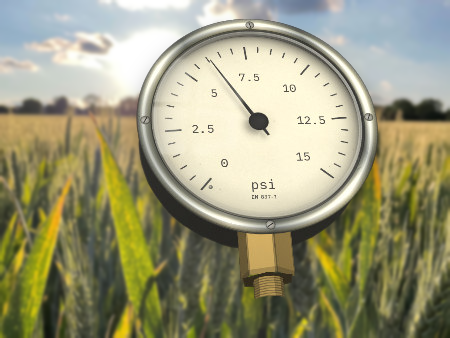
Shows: 6 psi
